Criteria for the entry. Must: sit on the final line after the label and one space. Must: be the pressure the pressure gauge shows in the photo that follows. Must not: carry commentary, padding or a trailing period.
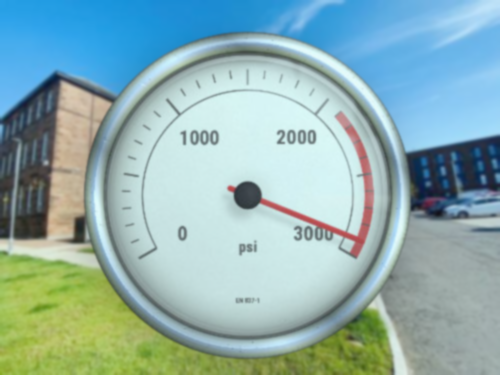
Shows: 2900 psi
